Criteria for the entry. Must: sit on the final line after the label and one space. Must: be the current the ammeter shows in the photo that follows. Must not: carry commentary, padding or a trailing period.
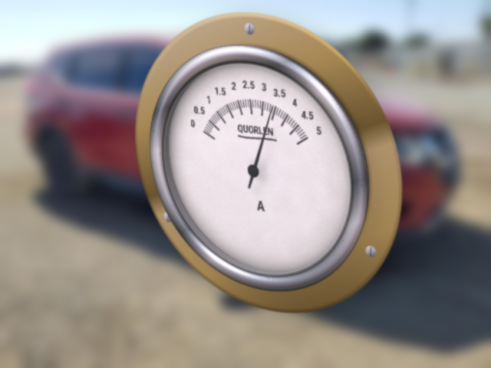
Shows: 3.5 A
